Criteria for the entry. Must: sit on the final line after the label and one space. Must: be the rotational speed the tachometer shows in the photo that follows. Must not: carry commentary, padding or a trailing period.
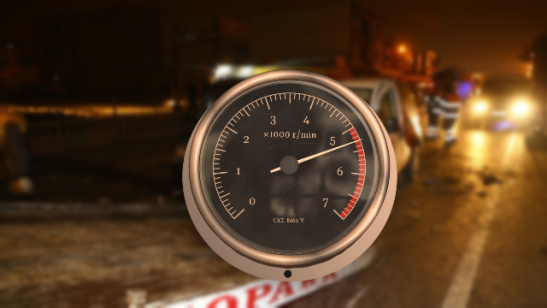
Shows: 5300 rpm
